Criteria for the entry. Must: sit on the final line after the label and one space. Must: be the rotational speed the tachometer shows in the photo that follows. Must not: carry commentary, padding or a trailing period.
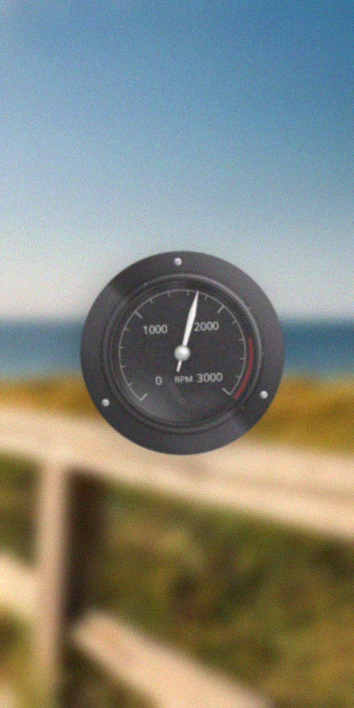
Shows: 1700 rpm
